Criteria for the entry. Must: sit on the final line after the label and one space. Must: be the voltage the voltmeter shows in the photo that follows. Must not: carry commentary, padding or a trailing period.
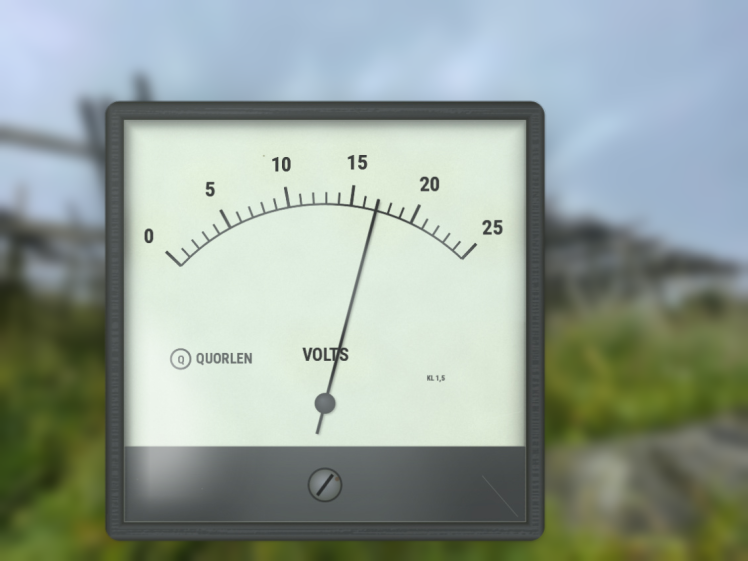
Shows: 17 V
